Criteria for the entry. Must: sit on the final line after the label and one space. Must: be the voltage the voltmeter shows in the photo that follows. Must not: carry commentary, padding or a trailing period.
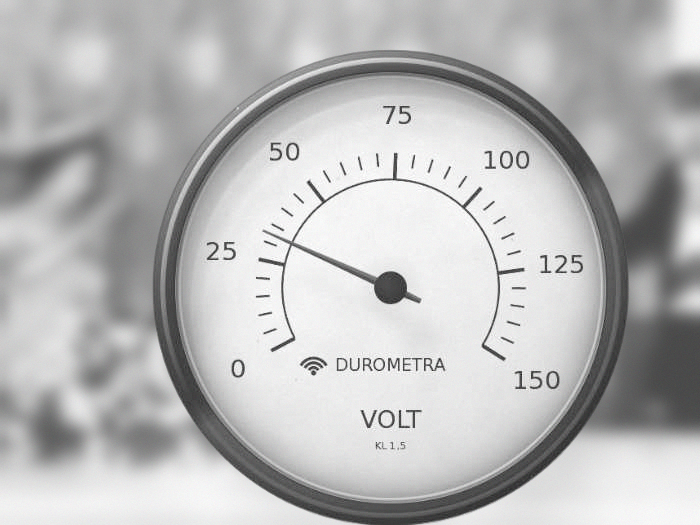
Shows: 32.5 V
